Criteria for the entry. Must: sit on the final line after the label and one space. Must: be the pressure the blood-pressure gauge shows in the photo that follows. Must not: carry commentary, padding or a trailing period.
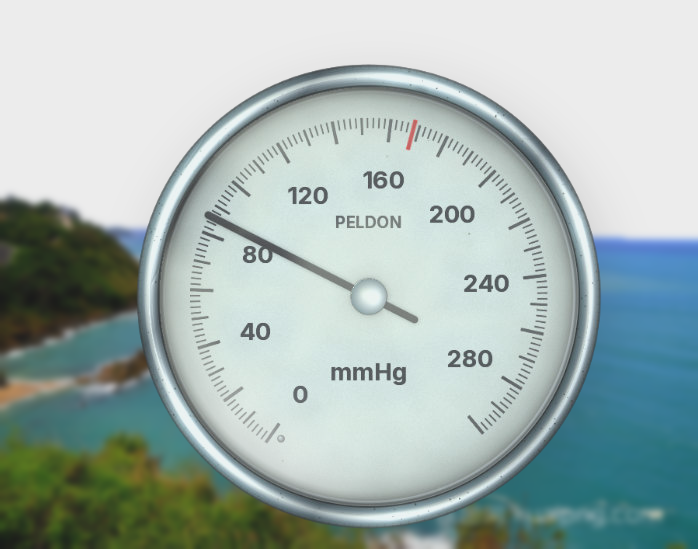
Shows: 86 mmHg
